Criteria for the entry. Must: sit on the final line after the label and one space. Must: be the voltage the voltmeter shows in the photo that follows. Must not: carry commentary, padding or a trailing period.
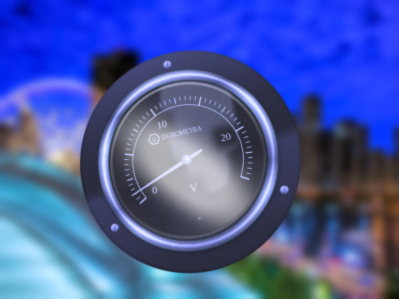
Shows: 1 V
